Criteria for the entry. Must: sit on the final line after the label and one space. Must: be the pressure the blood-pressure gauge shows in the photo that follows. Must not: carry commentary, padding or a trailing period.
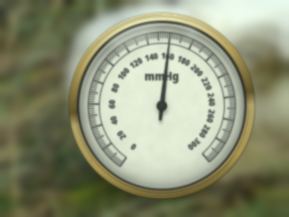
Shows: 160 mmHg
